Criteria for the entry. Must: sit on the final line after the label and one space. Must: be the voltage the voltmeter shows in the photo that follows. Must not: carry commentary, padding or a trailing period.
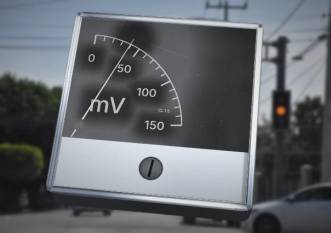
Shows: 40 mV
